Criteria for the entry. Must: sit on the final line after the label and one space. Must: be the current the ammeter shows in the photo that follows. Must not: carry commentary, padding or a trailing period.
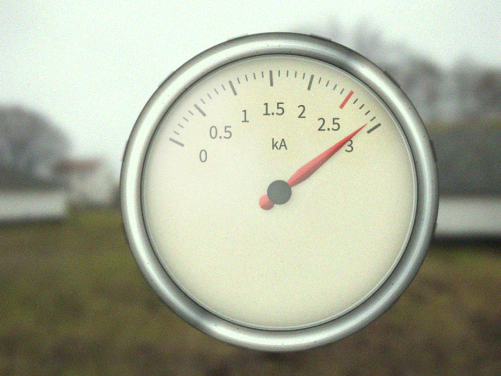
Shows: 2.9 kA
